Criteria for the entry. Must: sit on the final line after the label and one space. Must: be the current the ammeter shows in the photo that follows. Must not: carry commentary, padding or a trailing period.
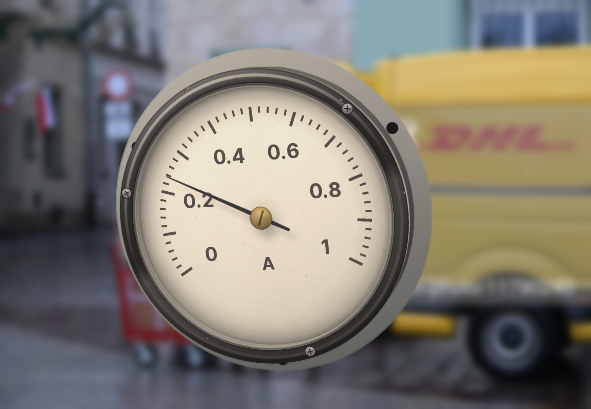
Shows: 0.24 A
